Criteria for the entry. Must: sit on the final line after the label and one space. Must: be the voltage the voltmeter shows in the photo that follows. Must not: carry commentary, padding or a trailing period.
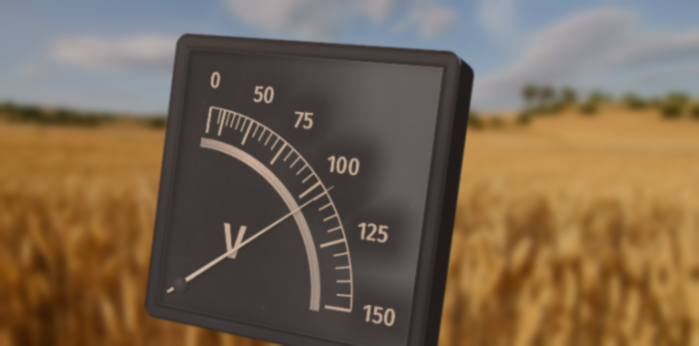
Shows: 105 V
